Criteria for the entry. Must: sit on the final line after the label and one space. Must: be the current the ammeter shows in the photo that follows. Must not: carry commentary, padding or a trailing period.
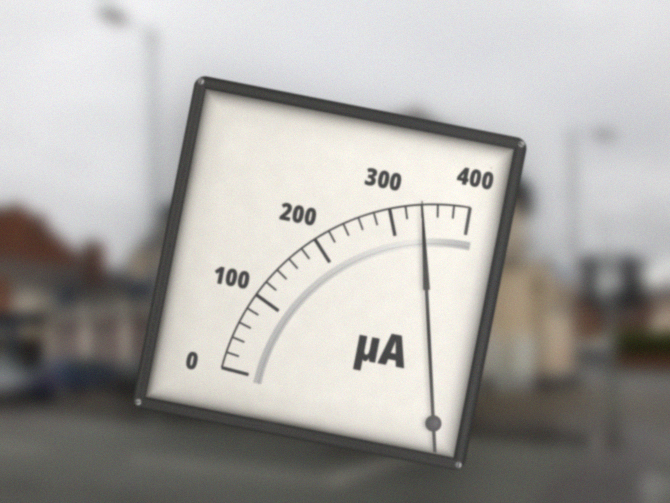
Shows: 340 µA
